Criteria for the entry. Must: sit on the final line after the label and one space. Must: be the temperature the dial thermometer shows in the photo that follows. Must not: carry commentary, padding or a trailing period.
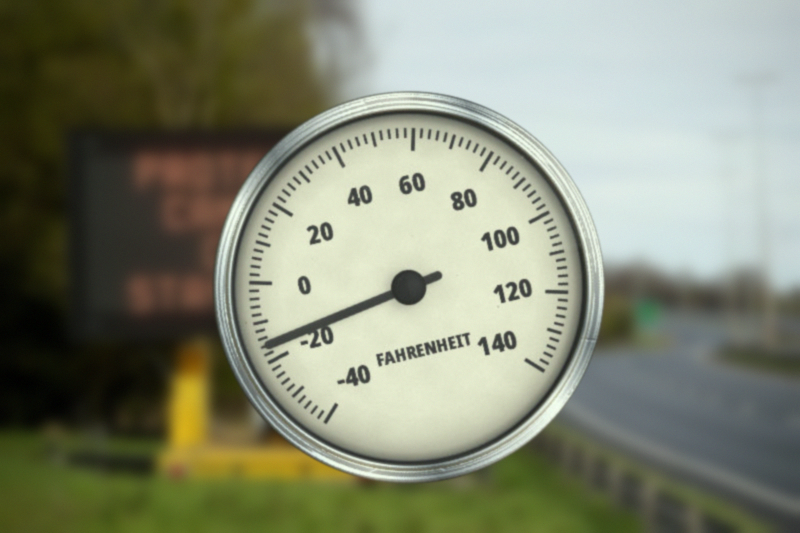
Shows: -16 °F
